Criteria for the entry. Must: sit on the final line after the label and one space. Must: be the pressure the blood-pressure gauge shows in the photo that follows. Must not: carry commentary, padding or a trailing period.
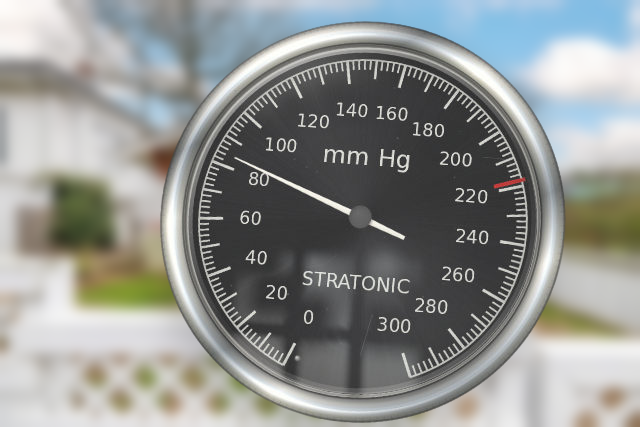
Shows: 84 mmHg
